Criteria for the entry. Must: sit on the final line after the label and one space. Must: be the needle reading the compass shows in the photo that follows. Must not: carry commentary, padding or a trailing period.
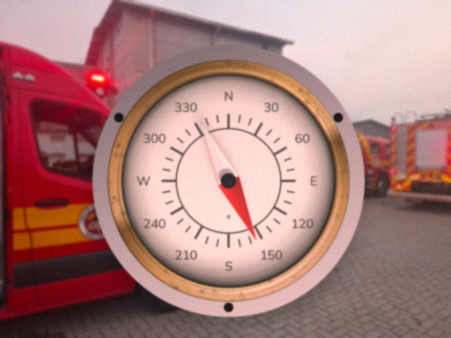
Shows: 155 °
